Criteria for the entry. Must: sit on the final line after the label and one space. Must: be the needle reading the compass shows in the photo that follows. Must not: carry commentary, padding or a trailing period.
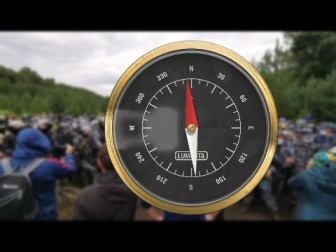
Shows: 355 °
